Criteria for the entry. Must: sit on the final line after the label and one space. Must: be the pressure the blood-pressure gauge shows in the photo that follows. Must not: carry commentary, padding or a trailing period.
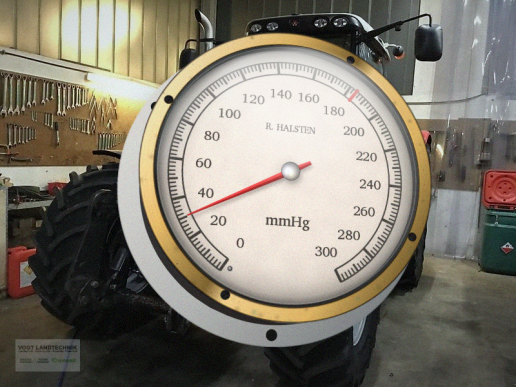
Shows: 30 mmHg
